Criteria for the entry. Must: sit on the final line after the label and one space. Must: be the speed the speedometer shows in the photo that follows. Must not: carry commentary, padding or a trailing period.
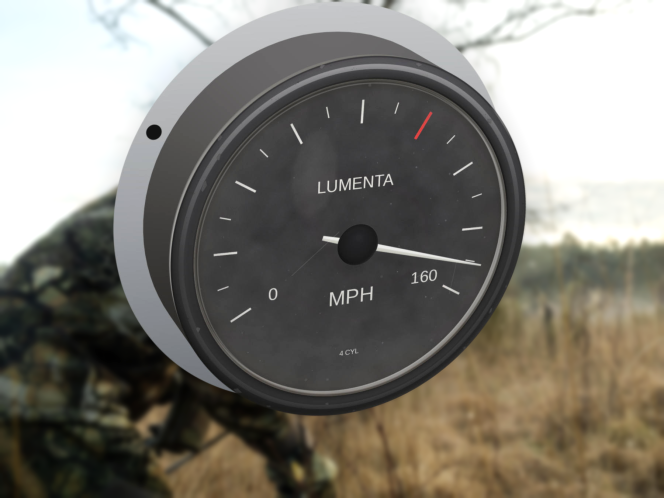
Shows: 150 mph
